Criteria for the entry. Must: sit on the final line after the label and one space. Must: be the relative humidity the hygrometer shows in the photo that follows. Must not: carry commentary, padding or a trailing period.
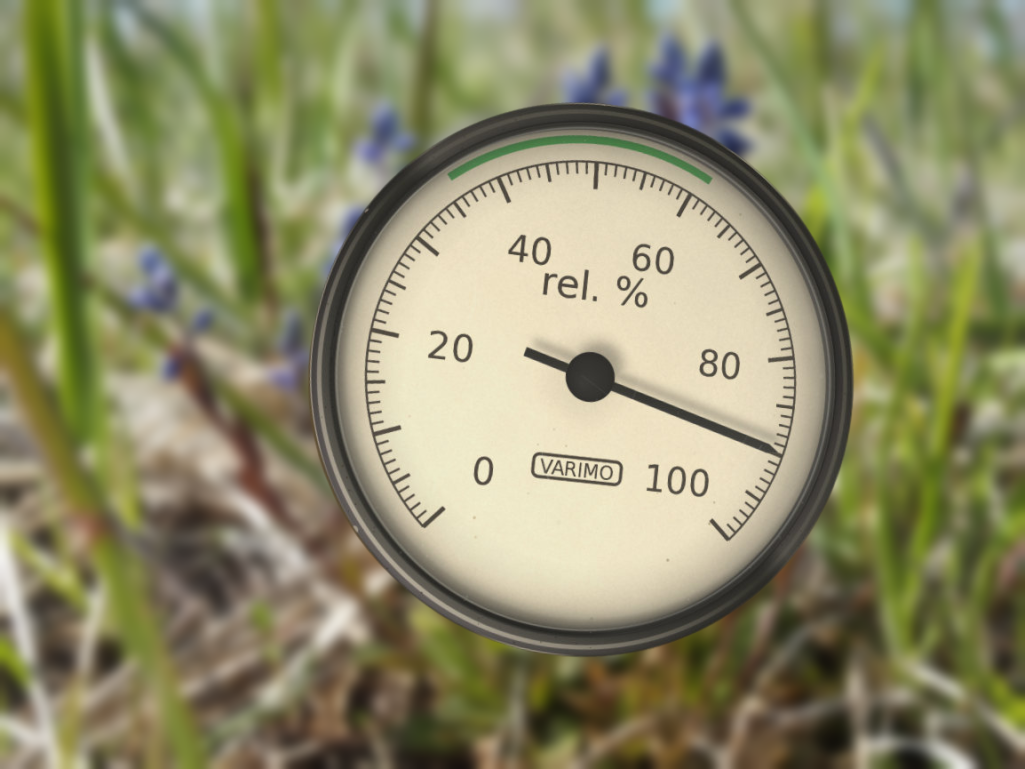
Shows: 90 %
